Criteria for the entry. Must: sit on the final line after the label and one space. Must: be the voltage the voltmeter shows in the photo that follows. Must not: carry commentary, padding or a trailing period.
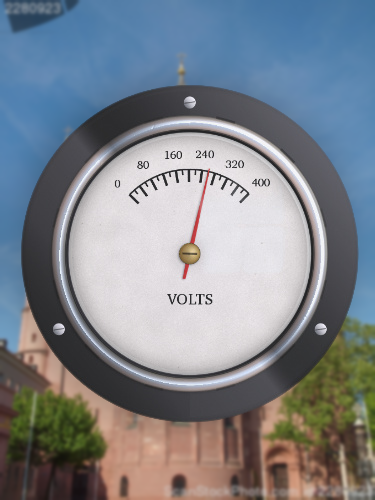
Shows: 260 V
